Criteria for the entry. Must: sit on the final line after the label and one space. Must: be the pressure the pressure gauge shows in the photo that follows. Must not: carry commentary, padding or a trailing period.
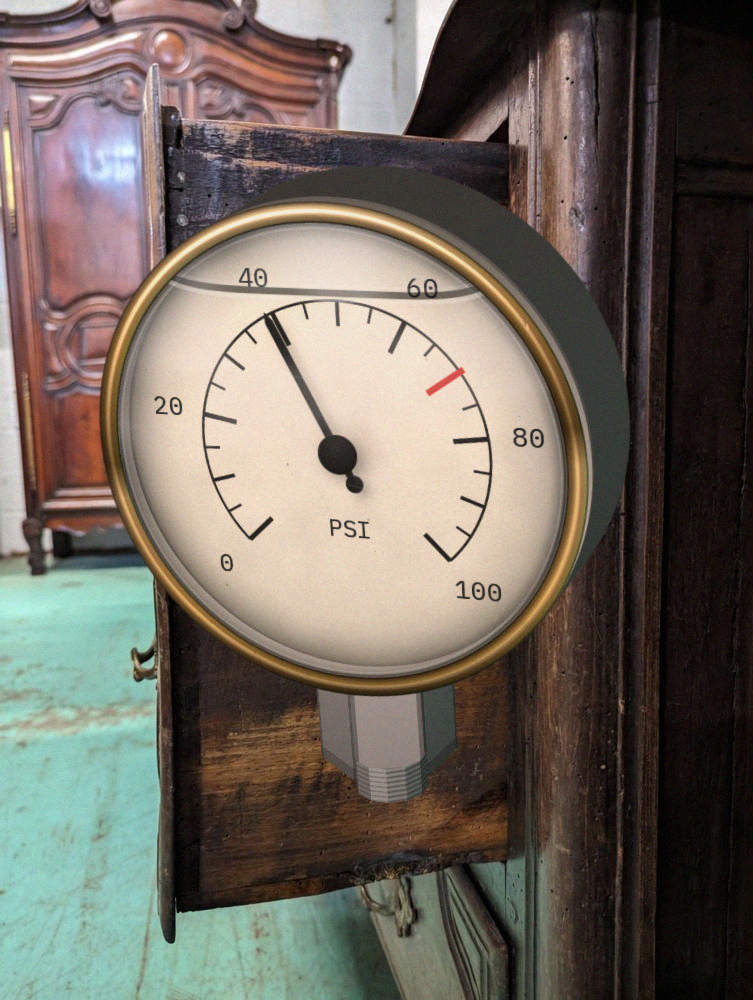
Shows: 40 psi
